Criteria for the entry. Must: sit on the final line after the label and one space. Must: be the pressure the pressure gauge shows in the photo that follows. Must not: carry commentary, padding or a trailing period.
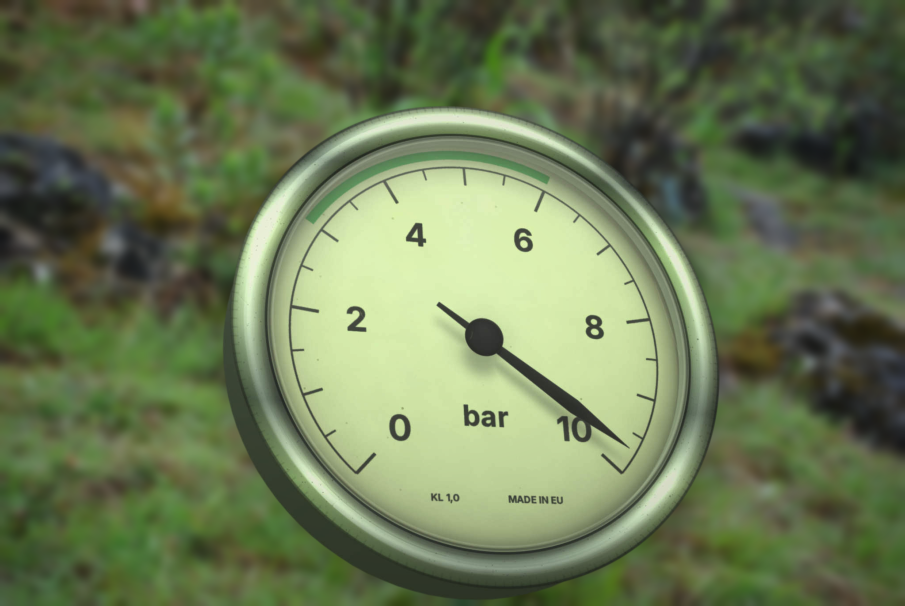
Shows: 9.75 bar
